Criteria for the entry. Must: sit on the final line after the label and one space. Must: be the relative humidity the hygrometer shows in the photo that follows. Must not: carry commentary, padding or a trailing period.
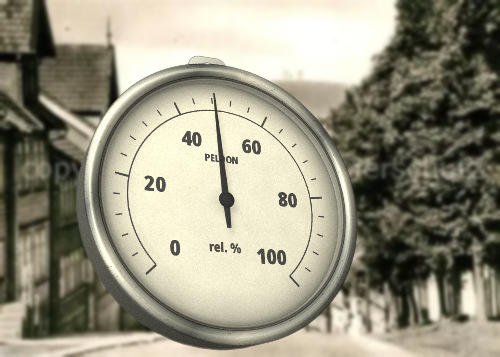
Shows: 48 %
